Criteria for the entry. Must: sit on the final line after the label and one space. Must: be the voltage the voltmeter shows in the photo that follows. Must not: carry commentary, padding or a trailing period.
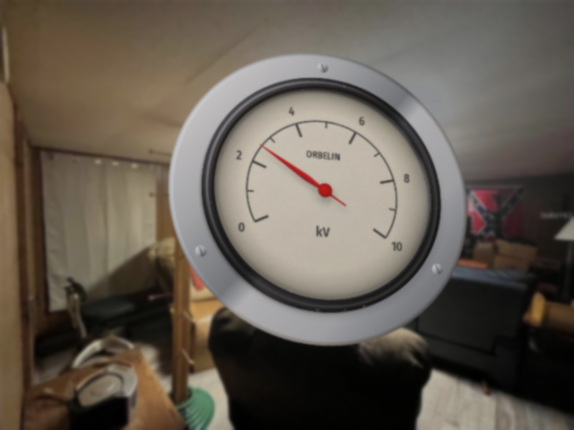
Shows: 2.5 kV
